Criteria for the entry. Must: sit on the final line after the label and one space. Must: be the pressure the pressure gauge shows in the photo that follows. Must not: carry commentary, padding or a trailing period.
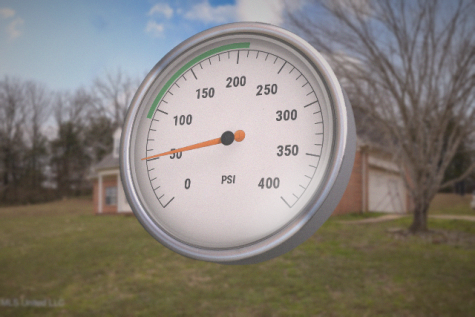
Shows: 50 psi
